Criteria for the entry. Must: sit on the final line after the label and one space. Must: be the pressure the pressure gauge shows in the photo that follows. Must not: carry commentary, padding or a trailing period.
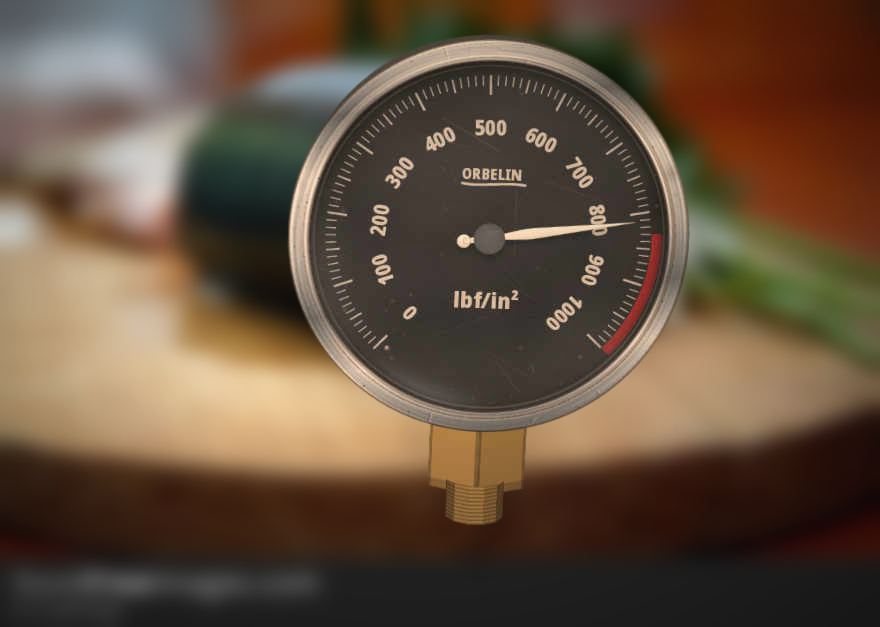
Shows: 810 psi
